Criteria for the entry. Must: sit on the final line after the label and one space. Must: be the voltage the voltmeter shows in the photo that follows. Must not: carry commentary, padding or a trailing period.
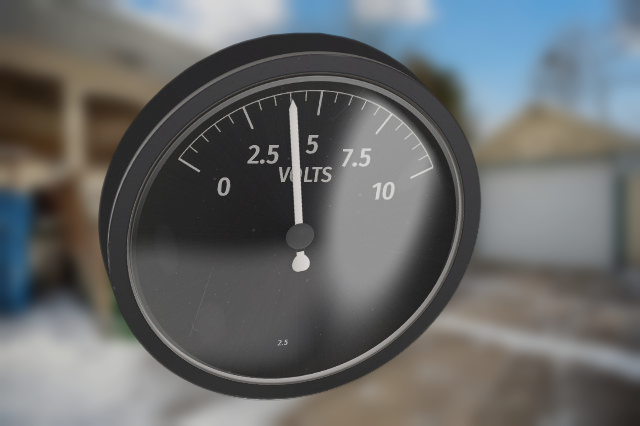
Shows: 4 V
